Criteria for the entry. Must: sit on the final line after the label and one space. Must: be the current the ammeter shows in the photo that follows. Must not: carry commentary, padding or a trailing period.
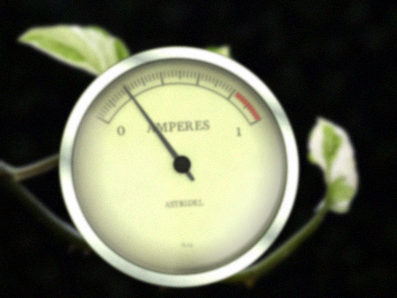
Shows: 0.2 A
